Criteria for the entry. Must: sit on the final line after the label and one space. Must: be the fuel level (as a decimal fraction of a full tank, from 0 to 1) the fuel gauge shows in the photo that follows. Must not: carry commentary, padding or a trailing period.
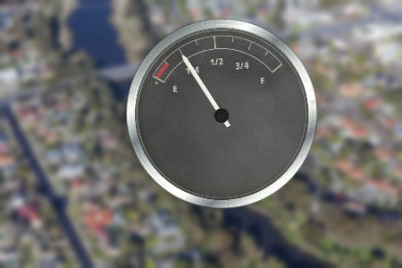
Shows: 0.25
